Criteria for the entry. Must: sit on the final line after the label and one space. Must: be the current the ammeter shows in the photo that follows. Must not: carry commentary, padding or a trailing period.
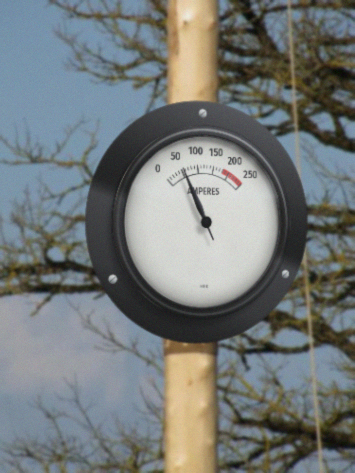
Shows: 50 A
